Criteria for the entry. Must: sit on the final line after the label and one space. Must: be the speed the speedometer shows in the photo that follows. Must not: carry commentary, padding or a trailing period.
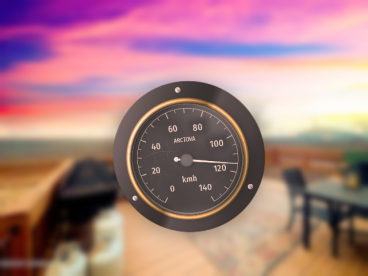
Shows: 115 km/h
